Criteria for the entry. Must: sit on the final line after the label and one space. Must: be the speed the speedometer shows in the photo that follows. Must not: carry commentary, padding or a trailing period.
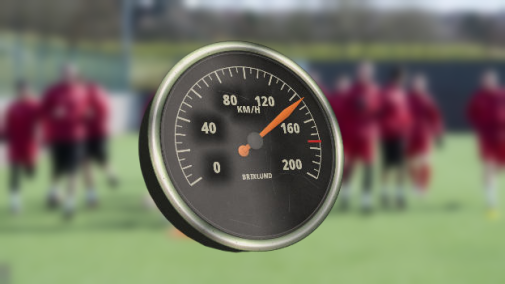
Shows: 145 km/h
